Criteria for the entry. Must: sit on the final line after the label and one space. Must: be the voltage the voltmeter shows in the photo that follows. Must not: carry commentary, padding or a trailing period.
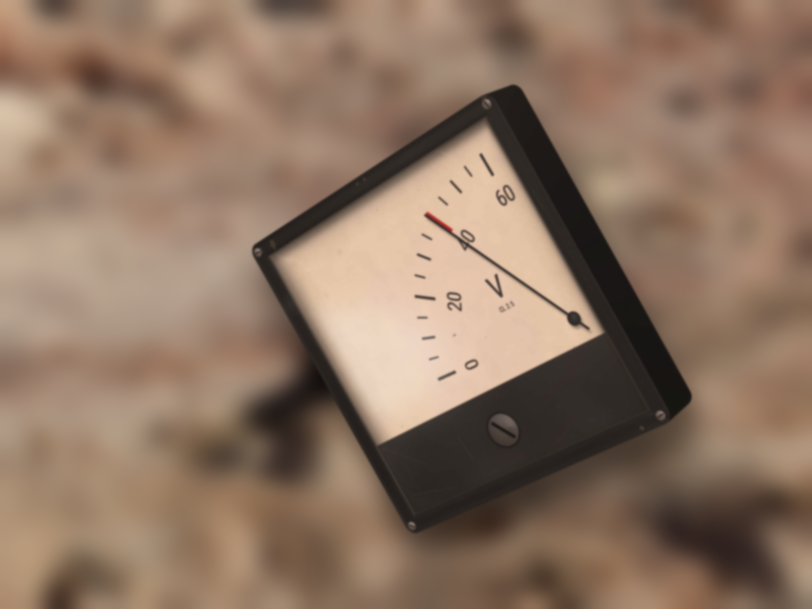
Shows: 40 V
